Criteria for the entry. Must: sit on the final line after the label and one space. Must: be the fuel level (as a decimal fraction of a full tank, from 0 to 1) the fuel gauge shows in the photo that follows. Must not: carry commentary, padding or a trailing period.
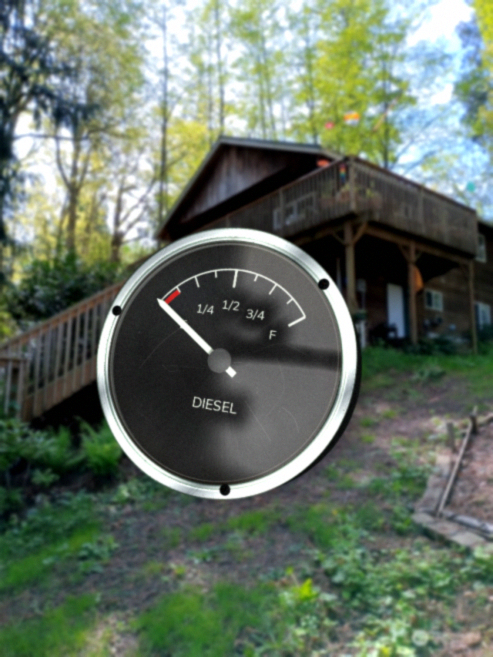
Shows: 0
